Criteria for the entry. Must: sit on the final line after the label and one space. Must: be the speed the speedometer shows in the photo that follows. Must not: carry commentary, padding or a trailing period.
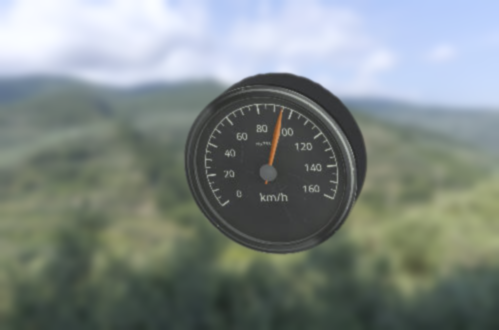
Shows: 95 km/h
